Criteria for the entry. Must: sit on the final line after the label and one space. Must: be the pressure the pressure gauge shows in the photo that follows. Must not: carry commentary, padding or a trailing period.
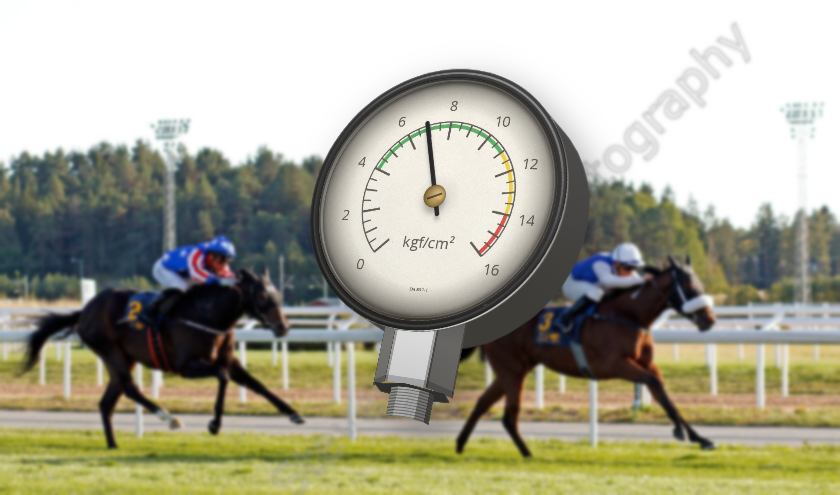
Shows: 7 kg/cm²
